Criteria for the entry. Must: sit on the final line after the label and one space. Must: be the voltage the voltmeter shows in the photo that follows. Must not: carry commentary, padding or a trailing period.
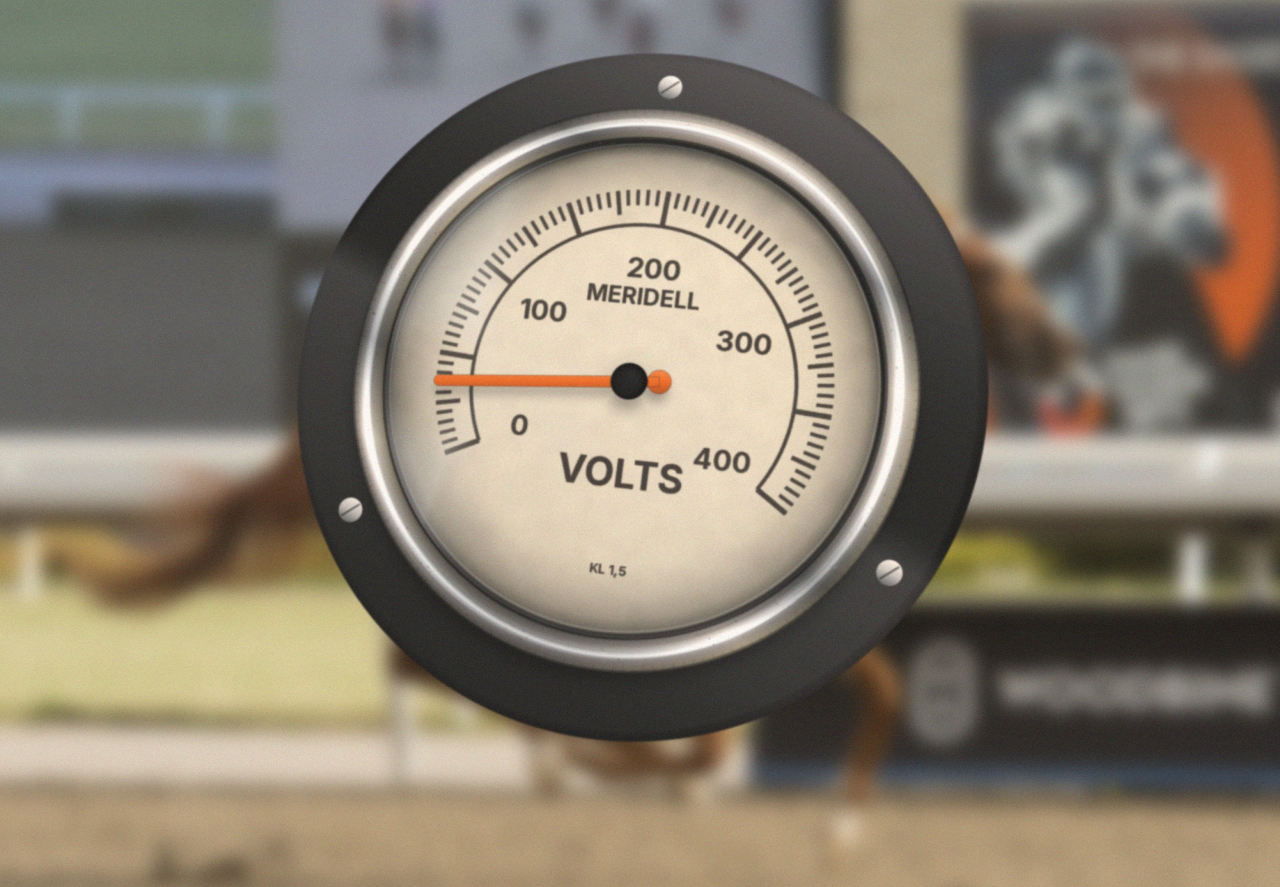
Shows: 35 V
